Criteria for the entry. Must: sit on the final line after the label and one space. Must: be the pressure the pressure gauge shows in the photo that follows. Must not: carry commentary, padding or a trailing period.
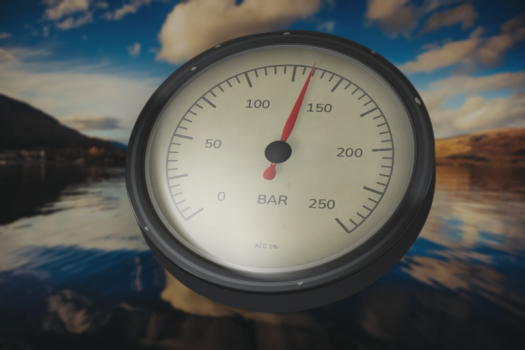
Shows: 135 bar
